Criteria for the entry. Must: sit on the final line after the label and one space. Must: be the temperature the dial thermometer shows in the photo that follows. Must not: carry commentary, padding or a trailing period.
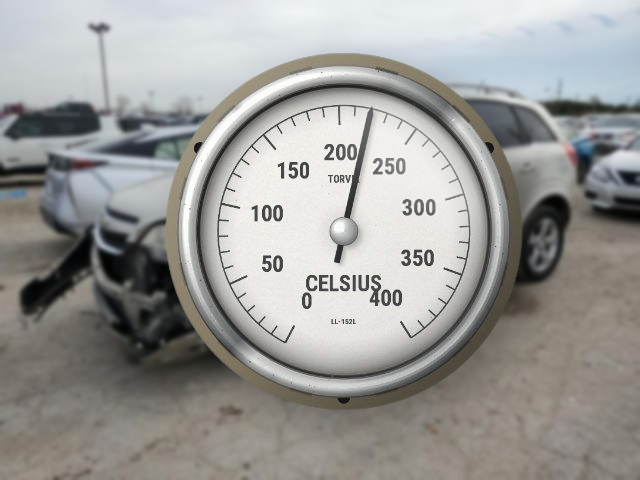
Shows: 220 °C
